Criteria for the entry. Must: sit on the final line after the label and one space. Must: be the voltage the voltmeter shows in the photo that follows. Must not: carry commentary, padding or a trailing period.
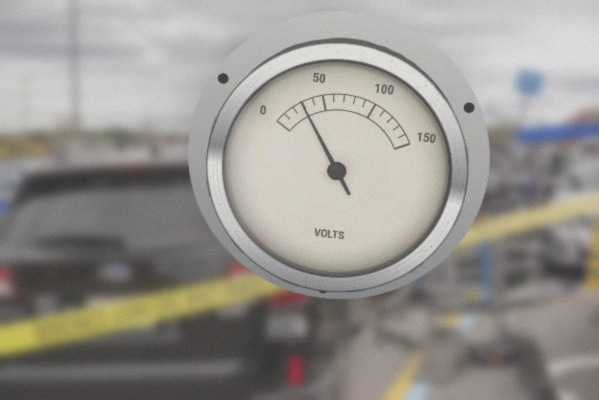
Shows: 30 V
